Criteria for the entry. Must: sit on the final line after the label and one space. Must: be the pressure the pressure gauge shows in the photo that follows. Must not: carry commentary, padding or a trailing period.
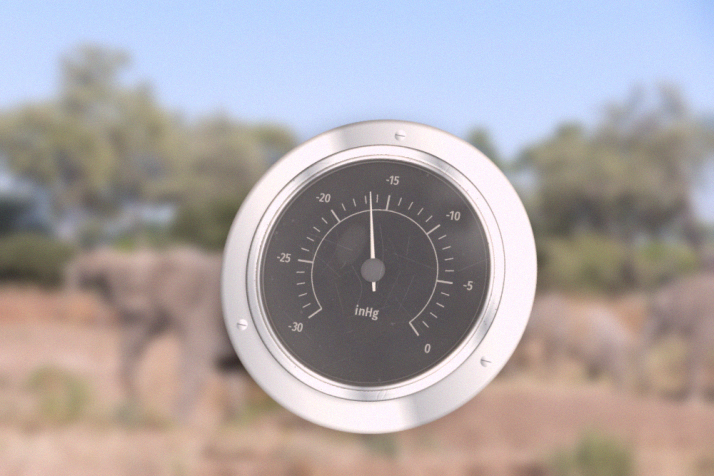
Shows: -16.5 inHg
